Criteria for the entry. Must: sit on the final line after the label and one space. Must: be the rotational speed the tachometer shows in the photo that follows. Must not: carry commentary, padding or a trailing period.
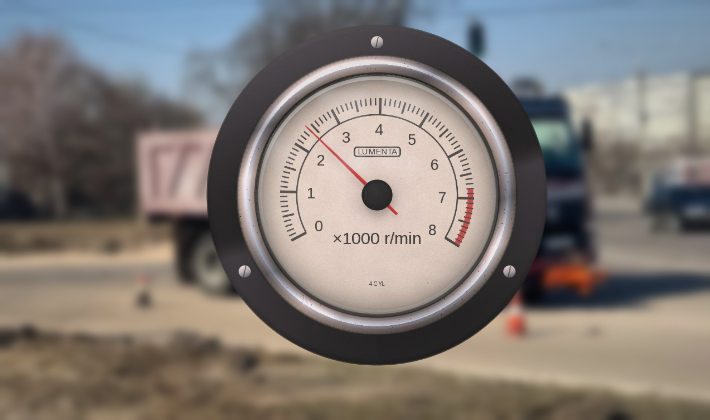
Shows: 2400 rpm
